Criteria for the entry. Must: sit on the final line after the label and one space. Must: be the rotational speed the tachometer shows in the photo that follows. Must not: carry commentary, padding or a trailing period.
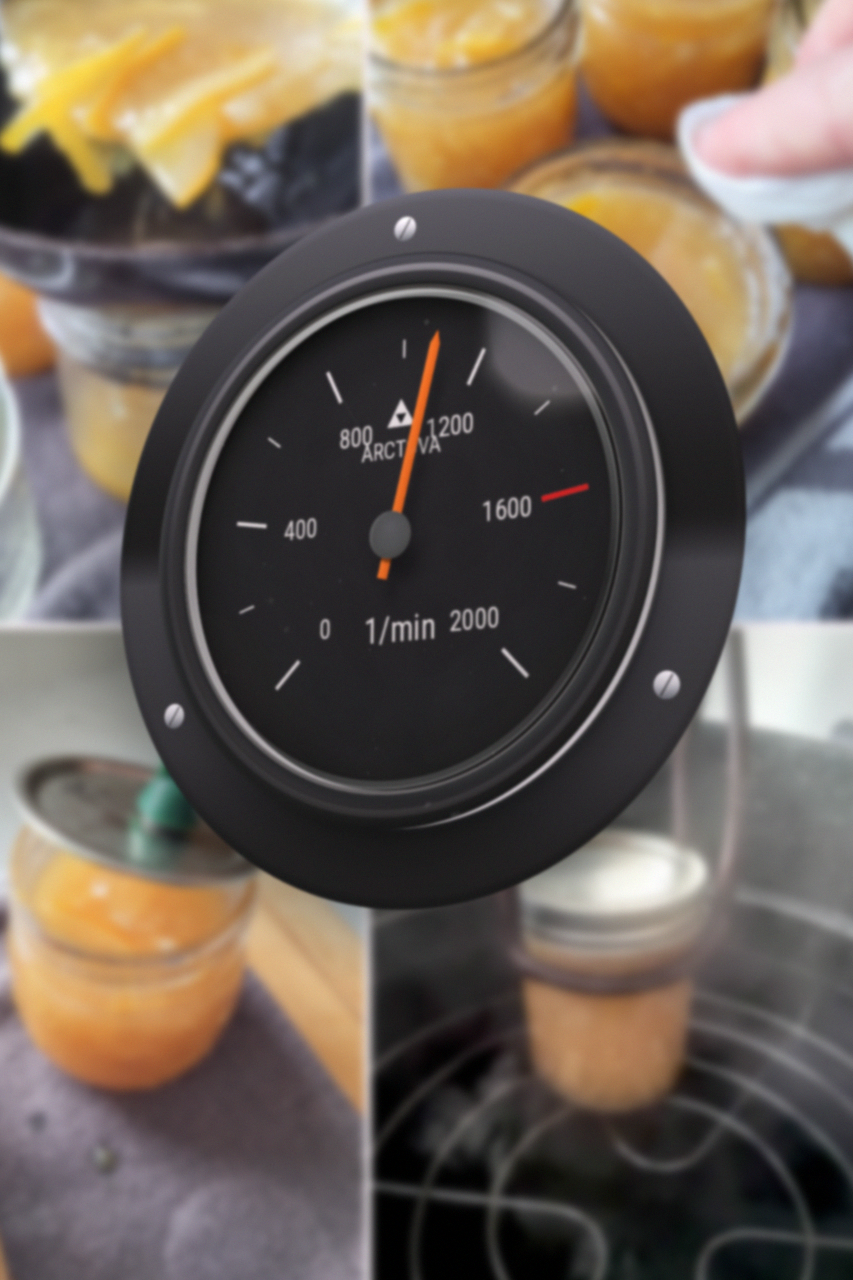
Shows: 1100 rpm
